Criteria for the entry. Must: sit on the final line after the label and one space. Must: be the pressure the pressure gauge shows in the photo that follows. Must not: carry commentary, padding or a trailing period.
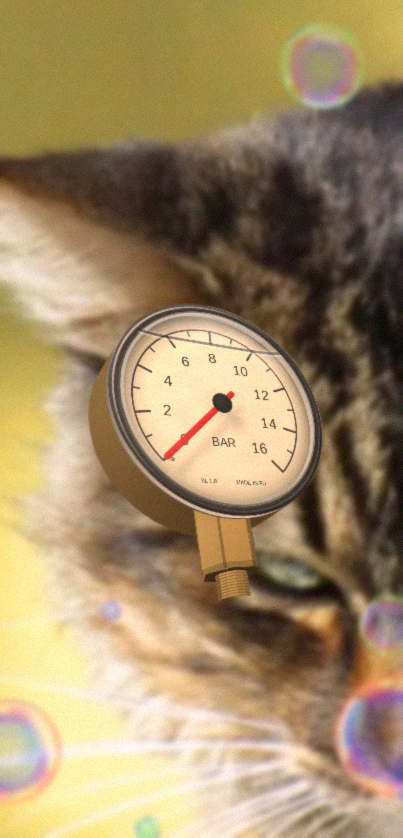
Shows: 0 bar
